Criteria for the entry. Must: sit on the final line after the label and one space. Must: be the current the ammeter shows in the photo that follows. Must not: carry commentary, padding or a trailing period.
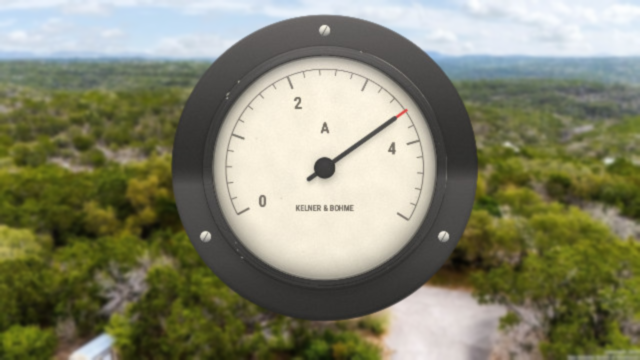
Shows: 3.6 A
